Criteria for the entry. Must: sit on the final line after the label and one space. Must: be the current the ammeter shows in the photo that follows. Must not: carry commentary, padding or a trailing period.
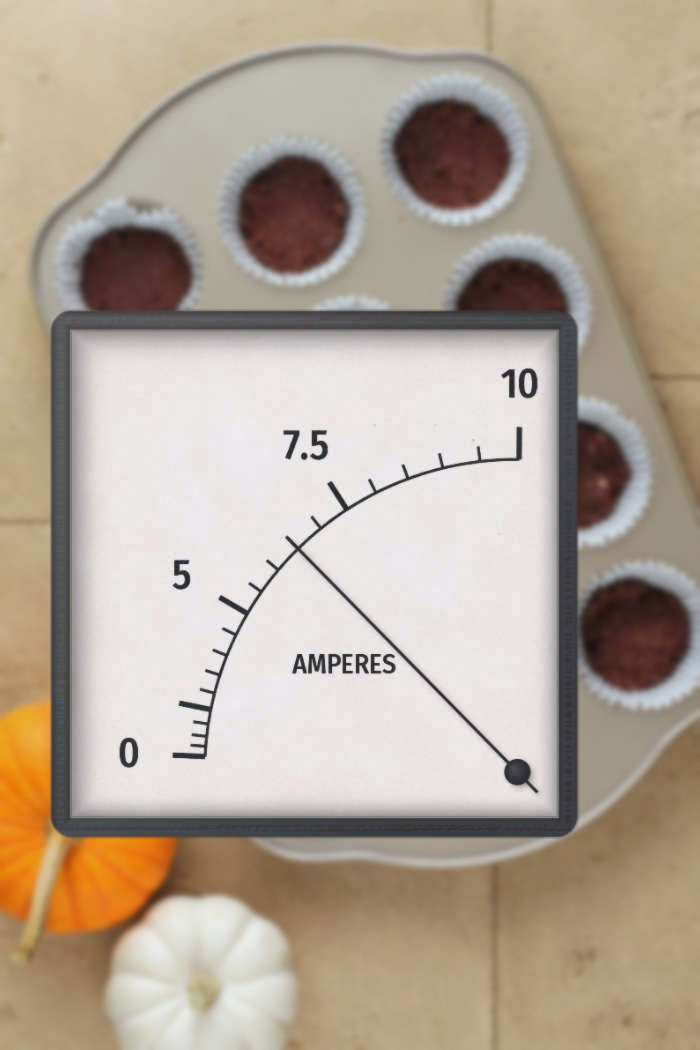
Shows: 6.5 A
